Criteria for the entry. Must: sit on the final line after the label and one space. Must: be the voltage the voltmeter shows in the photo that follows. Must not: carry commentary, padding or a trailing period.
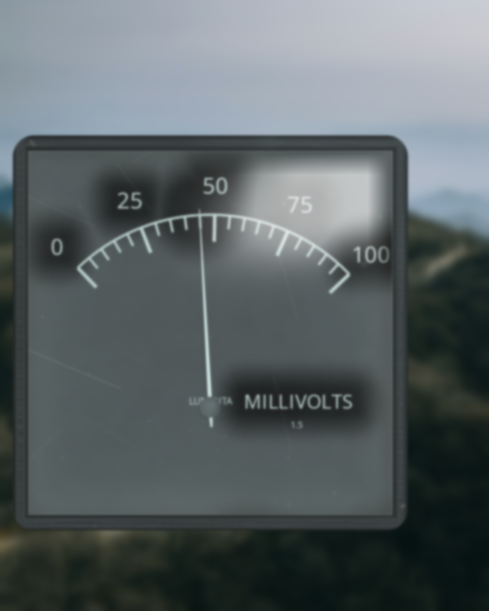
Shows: 45 mV
